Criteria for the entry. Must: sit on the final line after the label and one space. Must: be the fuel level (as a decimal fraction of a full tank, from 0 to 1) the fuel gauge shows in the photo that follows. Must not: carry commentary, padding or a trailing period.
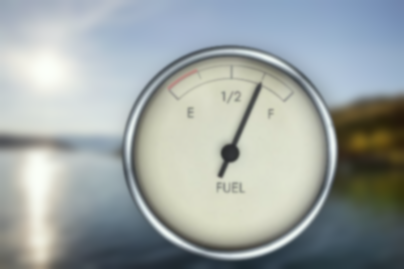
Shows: 0.75
